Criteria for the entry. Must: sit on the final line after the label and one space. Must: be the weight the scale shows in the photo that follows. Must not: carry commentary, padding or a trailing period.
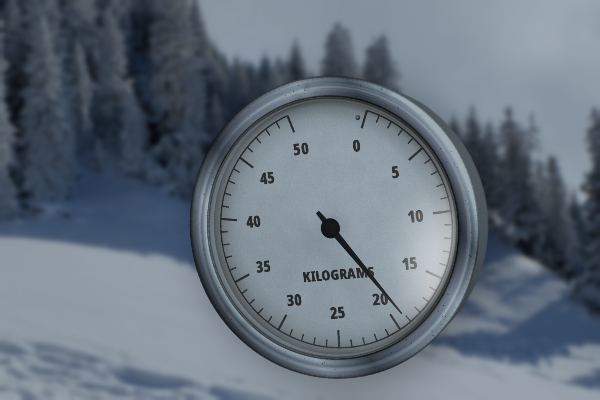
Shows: 19 kg
